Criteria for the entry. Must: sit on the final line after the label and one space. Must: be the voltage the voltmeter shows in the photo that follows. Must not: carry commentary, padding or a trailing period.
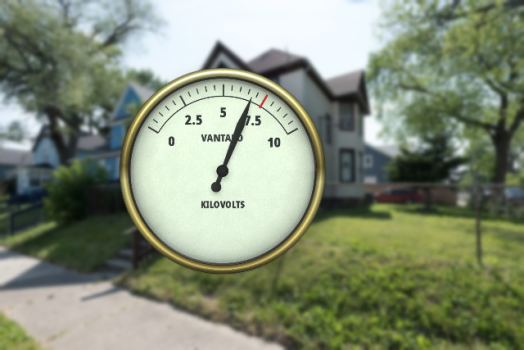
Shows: 6.75 kV
